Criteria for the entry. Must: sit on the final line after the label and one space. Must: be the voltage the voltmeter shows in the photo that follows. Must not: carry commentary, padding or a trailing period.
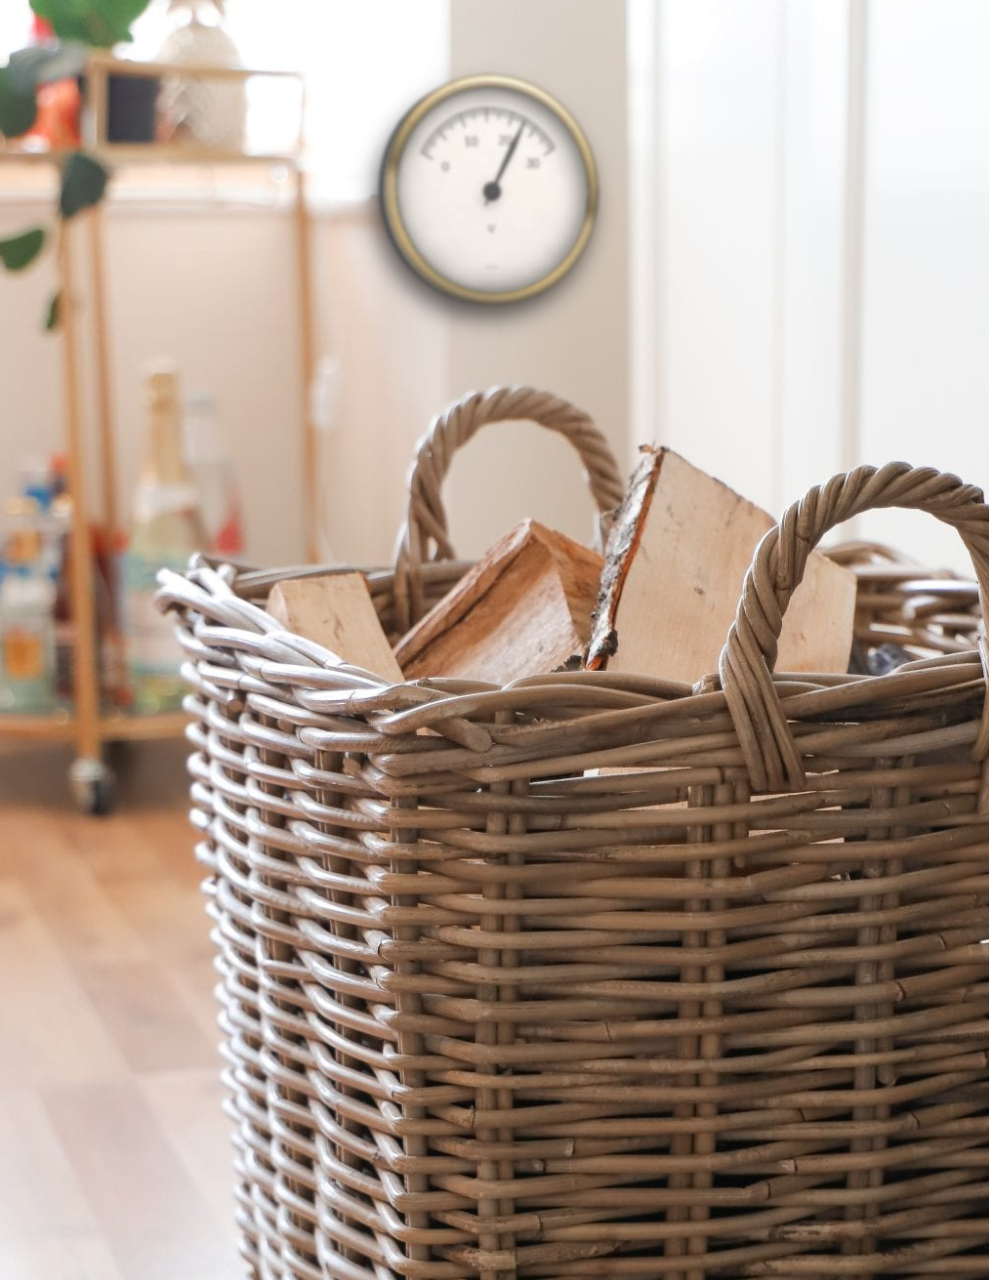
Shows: 22.5 V
